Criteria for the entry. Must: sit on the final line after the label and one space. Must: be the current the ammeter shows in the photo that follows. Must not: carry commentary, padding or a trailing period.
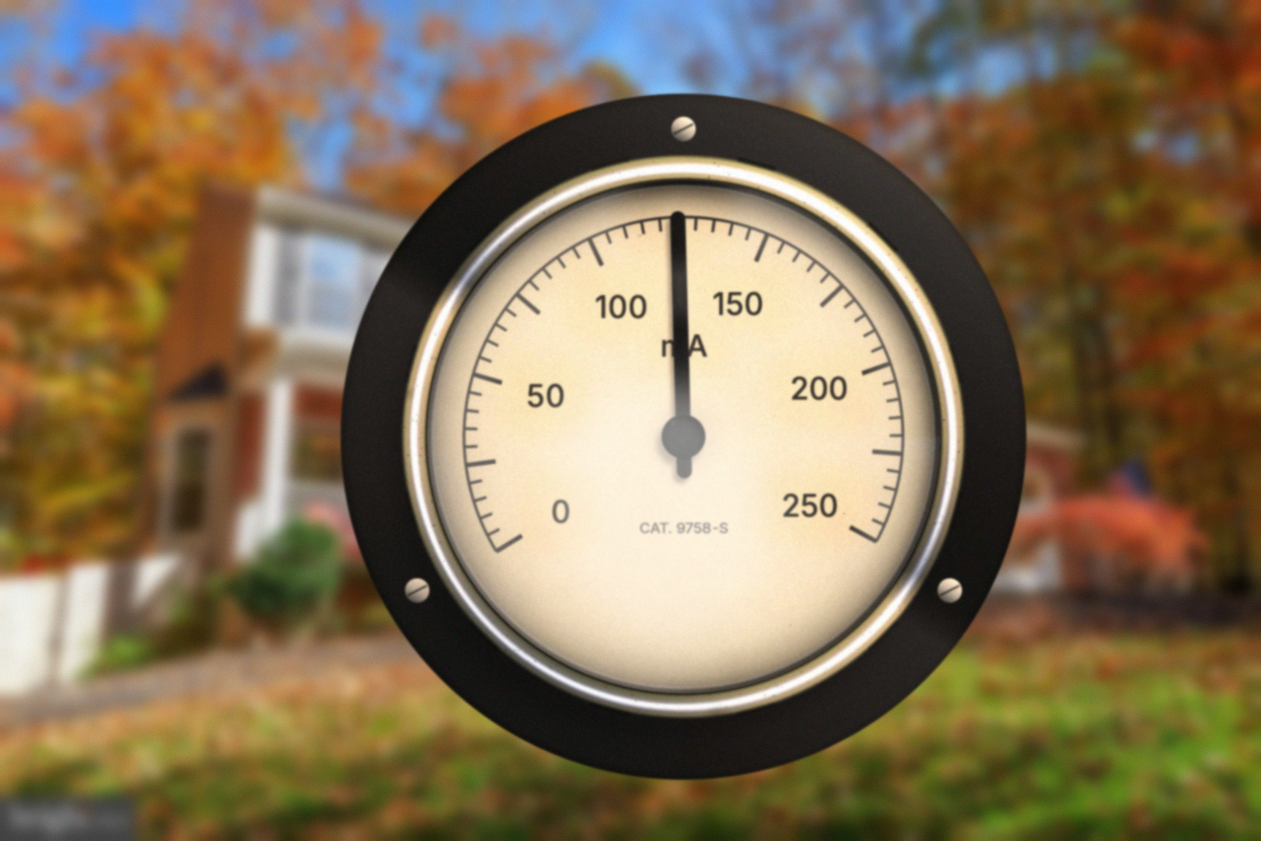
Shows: 125 mA
